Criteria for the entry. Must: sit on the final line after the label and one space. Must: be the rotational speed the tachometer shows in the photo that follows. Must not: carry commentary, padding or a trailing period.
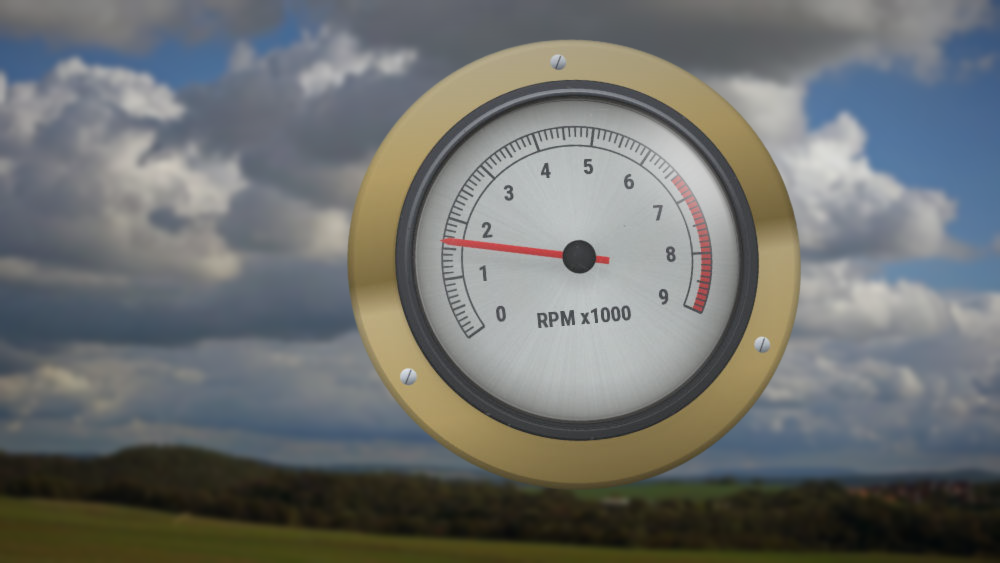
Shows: 1600 rpm
